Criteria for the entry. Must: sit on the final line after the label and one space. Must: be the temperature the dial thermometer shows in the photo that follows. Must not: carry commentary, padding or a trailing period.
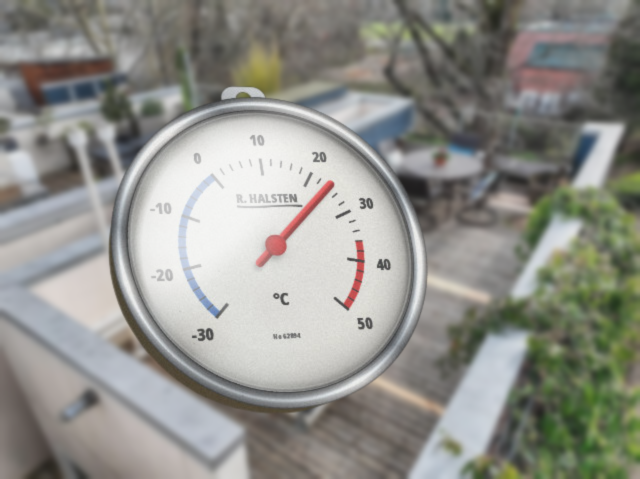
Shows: 24 °C
